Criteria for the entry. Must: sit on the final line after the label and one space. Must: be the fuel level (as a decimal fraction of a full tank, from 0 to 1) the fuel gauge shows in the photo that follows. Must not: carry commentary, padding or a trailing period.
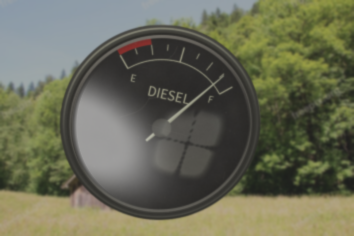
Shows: 0.875
